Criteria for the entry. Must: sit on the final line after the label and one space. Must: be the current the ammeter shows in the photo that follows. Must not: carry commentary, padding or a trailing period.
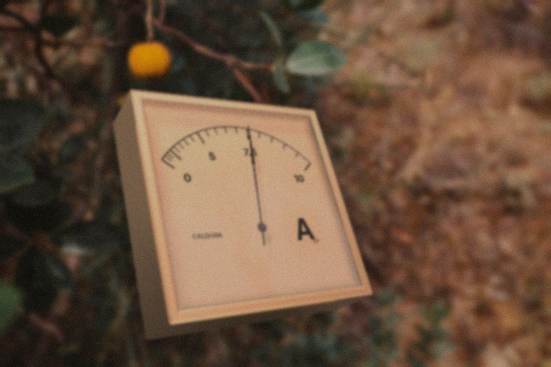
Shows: 7.5 A
